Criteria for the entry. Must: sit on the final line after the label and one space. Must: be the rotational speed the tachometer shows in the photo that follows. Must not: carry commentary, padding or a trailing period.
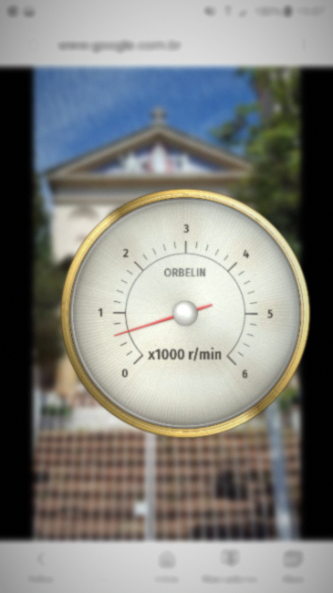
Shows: 600 rpm
